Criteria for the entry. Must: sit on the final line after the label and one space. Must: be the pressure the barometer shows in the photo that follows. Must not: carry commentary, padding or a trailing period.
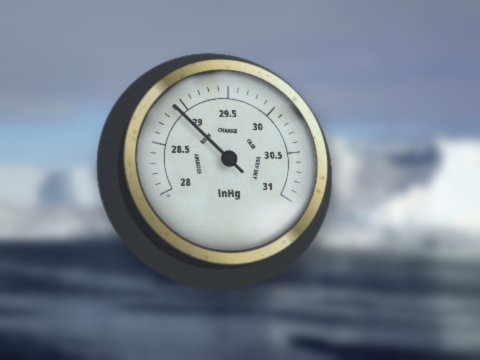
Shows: 28.9 inHg
